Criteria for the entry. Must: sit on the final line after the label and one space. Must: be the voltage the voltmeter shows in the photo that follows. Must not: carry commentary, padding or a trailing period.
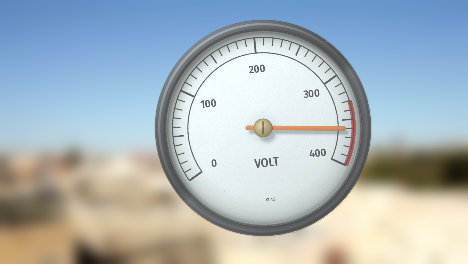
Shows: 360 V
